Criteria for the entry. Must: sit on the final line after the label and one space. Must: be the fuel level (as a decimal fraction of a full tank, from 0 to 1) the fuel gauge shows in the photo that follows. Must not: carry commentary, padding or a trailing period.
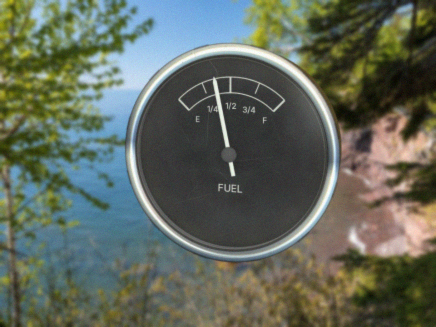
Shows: 0.375
